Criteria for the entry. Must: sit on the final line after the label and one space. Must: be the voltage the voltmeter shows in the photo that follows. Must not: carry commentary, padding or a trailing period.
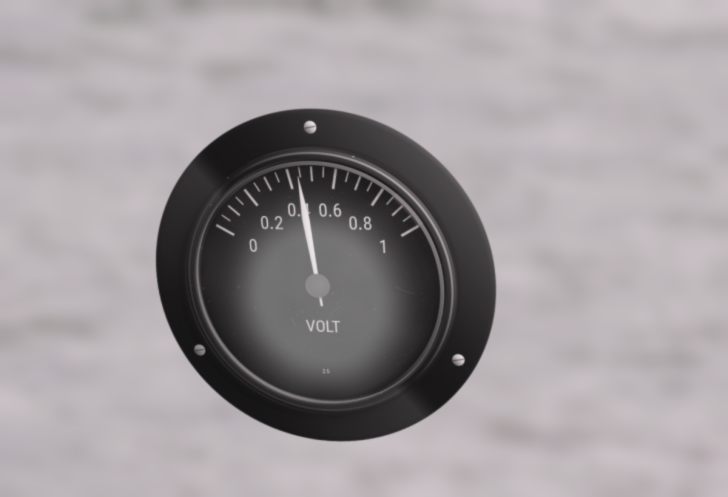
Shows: 0.45 V
